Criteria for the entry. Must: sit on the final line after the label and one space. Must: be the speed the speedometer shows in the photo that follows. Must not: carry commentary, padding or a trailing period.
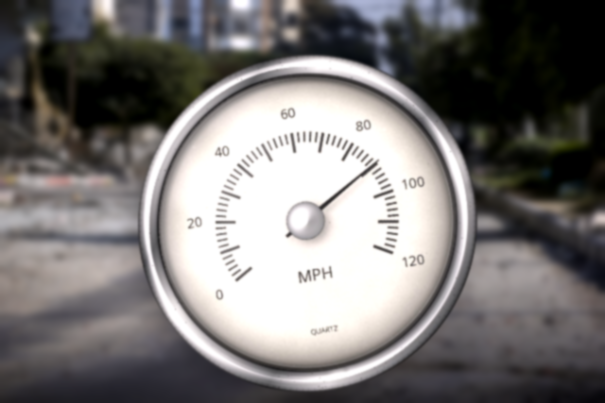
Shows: 90 mph
